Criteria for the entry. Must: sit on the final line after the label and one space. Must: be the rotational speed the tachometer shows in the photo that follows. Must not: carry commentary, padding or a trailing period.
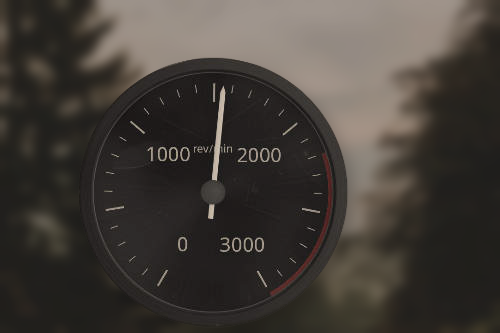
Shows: 1550 rpm
